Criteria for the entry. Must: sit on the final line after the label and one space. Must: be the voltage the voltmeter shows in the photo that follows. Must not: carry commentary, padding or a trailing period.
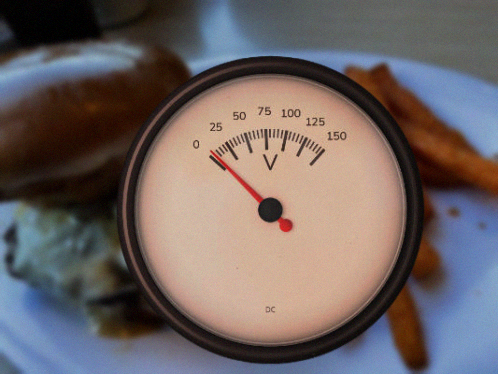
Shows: 5 V
